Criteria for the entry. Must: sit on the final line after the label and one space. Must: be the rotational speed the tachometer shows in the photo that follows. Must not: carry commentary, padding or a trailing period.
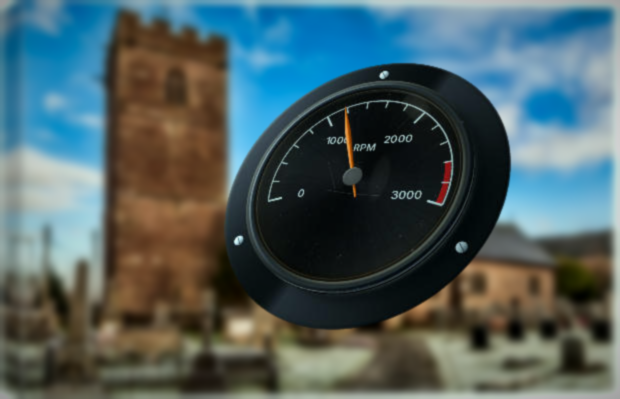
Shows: 1200 rpm
